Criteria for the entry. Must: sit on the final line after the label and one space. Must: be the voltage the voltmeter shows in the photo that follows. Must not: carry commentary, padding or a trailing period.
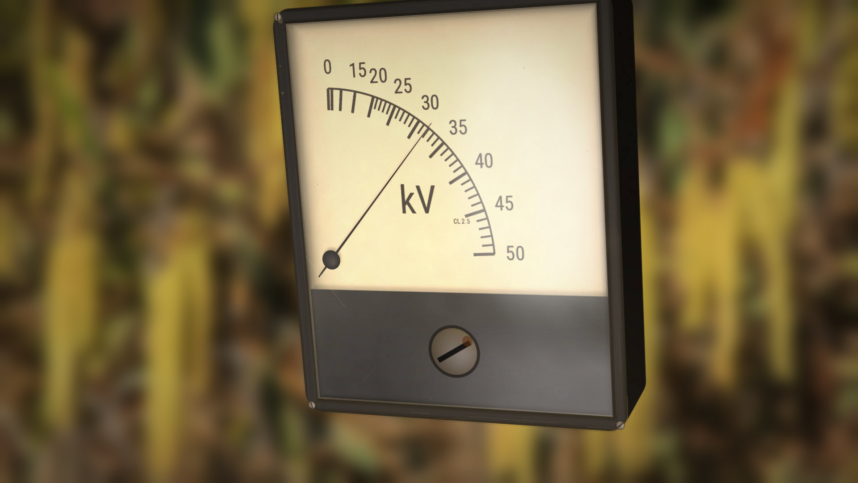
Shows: 32 kV
